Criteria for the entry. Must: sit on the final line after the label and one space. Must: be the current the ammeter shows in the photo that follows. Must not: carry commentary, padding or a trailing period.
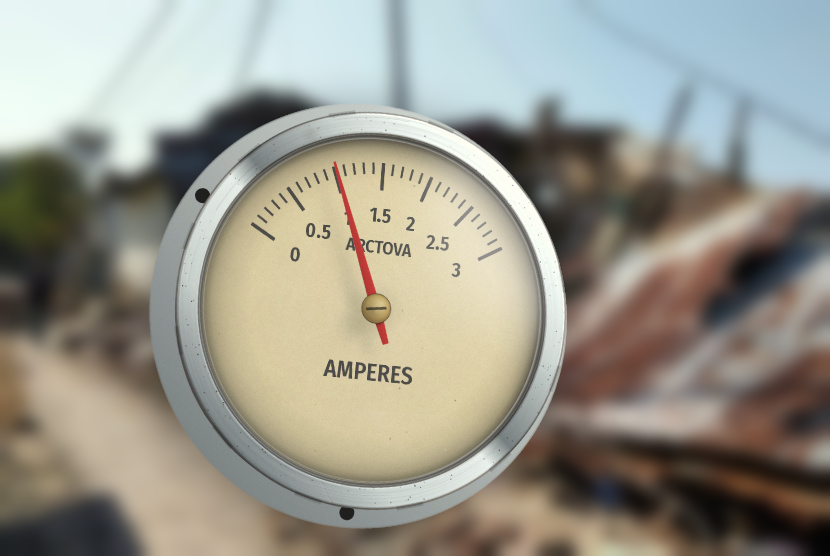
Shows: 1 A
